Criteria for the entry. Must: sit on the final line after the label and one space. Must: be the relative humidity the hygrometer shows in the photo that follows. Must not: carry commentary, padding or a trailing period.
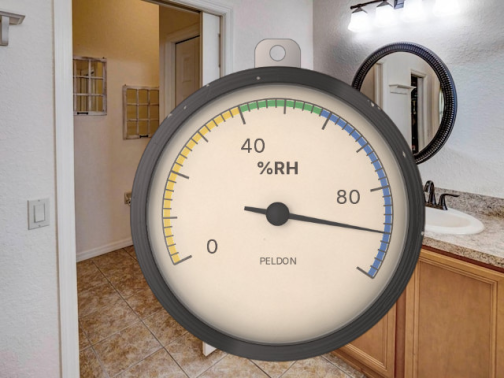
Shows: 90 %
